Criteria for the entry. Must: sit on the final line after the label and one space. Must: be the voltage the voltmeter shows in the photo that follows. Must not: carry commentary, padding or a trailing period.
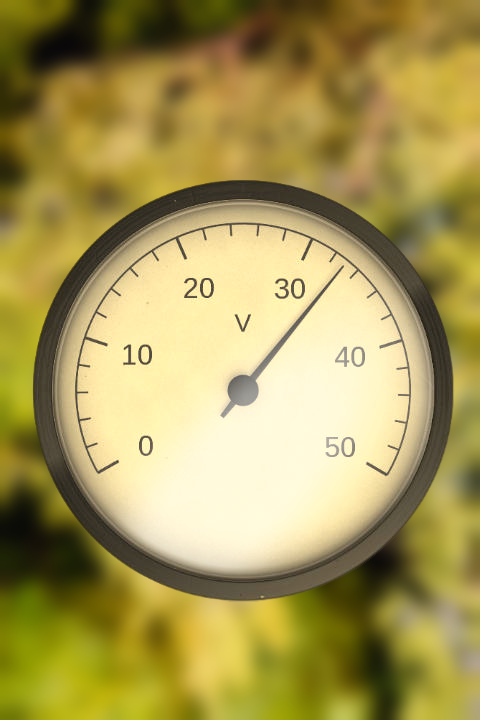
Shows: 33 V
